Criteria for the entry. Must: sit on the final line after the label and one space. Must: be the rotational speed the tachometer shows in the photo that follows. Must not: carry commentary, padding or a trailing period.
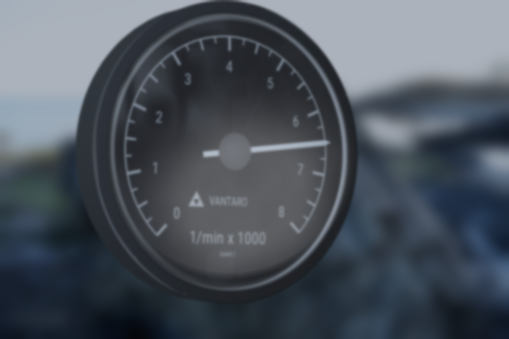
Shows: 6500 rpm
